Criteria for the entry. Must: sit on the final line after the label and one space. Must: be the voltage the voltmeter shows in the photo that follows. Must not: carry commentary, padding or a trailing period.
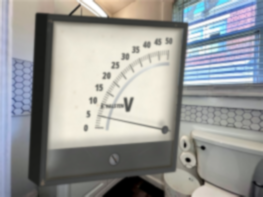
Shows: 5 V
